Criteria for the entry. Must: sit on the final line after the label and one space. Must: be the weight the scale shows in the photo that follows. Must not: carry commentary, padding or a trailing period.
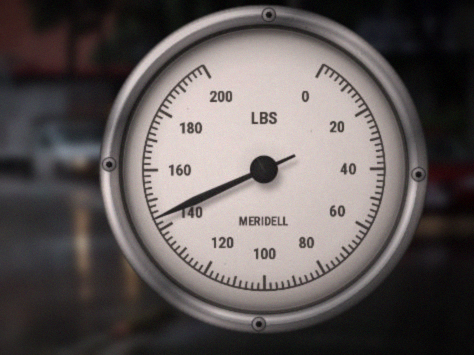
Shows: 144 lb
